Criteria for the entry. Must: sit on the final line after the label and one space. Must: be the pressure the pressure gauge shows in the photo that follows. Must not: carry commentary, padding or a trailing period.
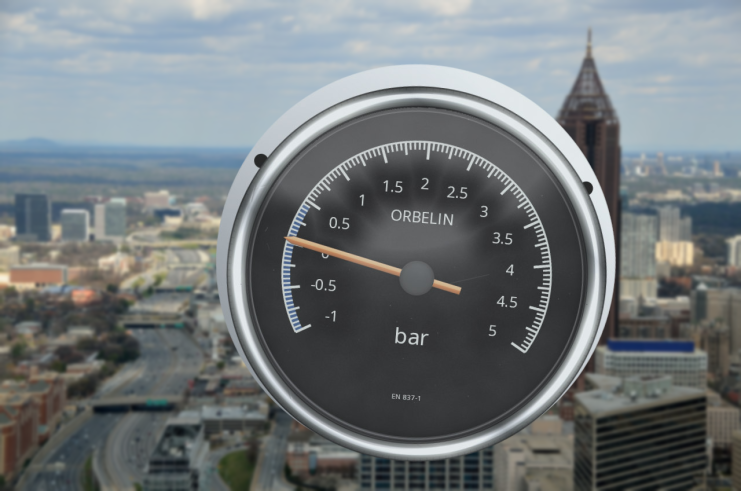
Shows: 0.05 bar
